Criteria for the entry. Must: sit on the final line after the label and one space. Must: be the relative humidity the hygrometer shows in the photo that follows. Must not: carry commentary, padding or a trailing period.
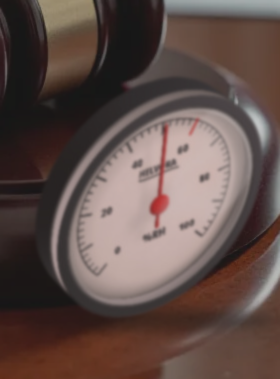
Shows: 50 %
